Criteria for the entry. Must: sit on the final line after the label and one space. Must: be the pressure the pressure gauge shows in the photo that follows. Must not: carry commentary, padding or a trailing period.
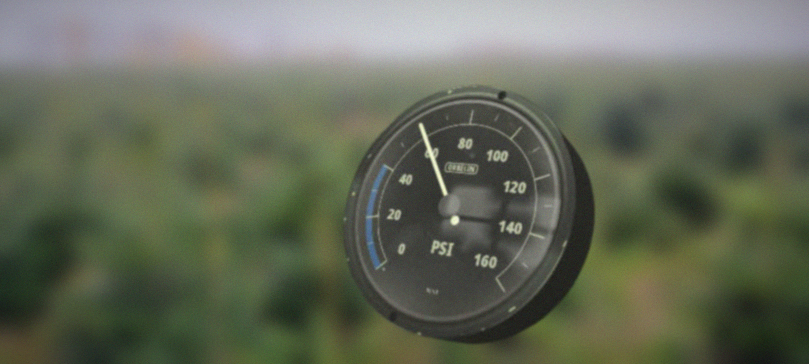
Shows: 60 psi
